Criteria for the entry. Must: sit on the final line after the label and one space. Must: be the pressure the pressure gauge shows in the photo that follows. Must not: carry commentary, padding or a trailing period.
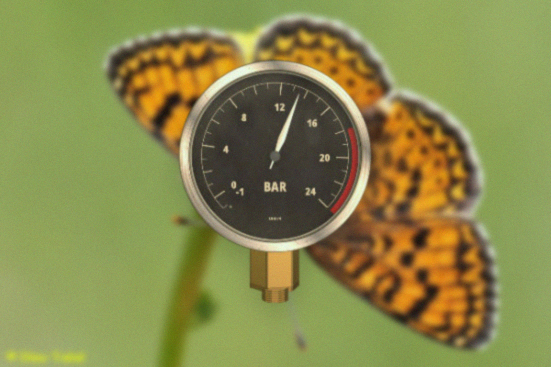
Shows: 13.5 bar
